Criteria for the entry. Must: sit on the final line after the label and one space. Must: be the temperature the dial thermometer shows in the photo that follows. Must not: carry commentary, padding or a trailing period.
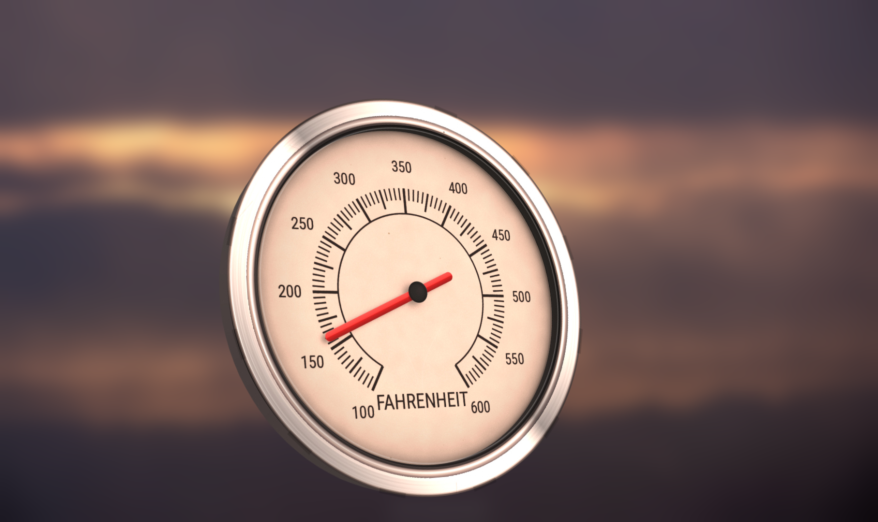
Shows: 160 °F
